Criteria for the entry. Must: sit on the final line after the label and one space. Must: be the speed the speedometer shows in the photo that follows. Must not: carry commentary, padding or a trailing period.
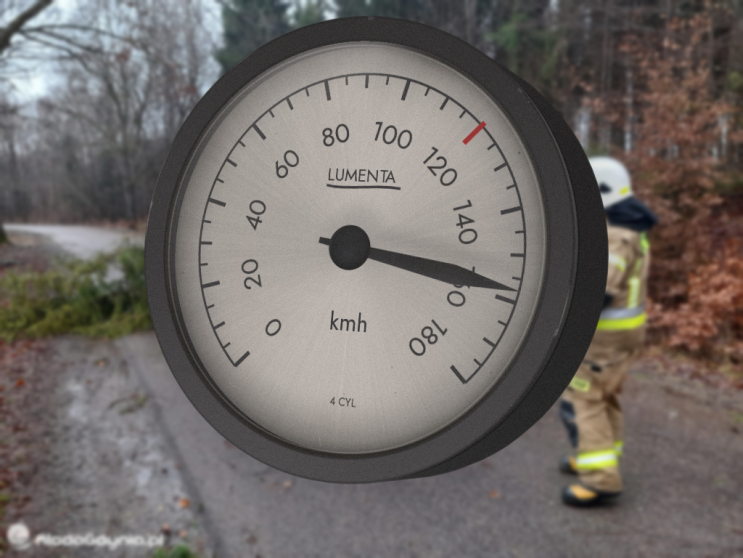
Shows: 157.5 km/h
